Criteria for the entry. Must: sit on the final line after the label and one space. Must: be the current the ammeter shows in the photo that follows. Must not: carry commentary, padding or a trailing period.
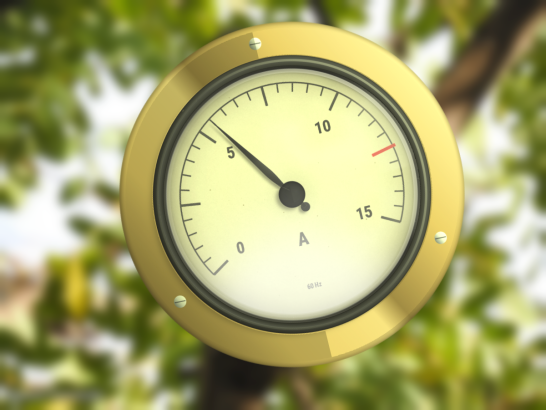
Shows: 5.5 A
